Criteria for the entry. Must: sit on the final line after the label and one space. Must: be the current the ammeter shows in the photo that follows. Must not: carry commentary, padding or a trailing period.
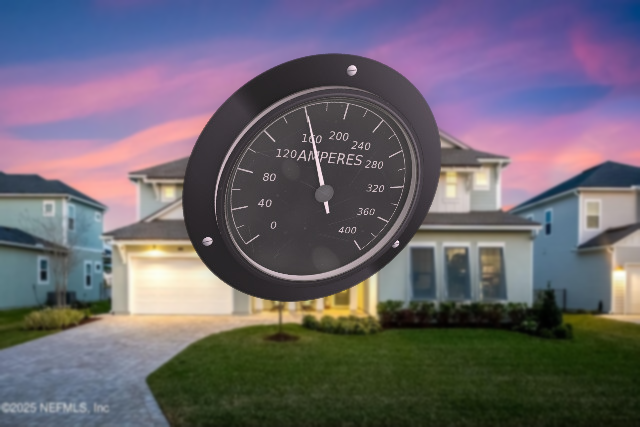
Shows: 160 A
